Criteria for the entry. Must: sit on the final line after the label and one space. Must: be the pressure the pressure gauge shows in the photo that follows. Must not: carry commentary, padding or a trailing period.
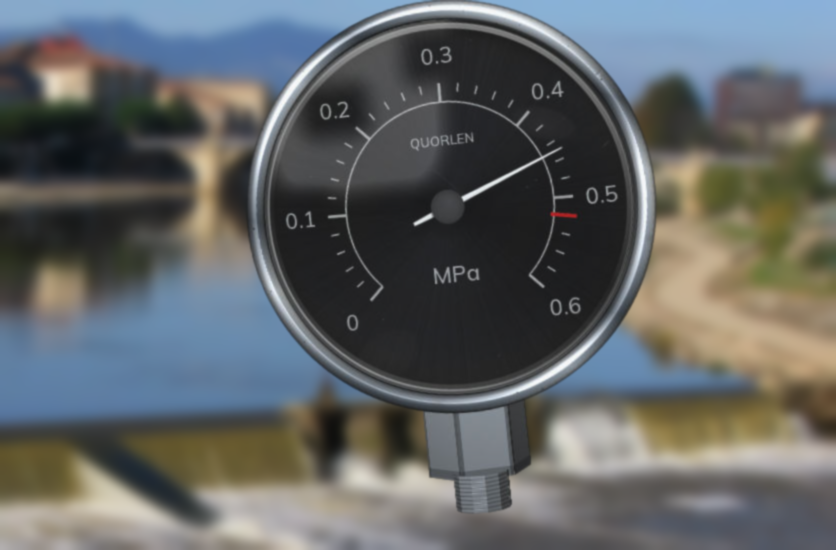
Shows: 0.45 MPa
